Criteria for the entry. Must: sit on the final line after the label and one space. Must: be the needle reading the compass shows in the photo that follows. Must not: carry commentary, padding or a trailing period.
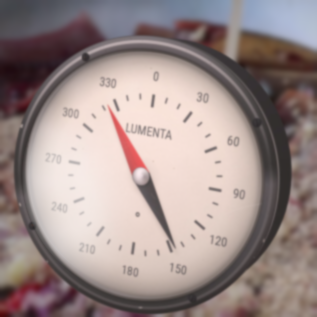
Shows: 325 °
